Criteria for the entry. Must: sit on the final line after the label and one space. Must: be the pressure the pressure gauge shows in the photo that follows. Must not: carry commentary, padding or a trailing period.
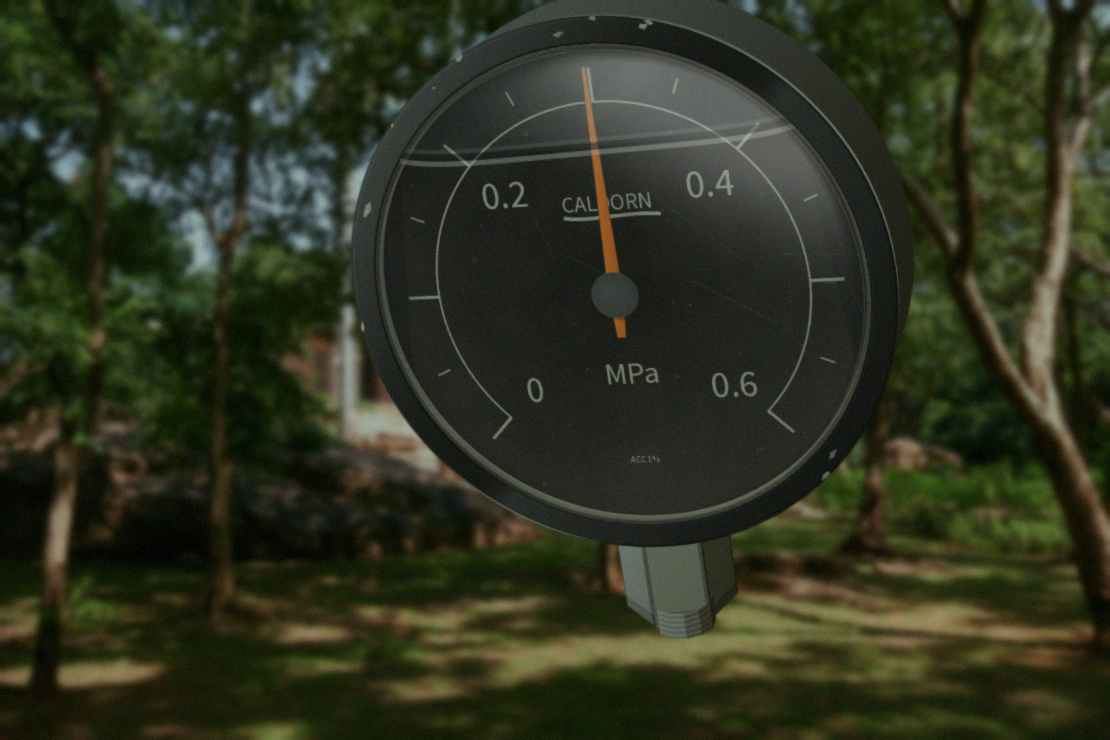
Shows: 0.3 MPa
